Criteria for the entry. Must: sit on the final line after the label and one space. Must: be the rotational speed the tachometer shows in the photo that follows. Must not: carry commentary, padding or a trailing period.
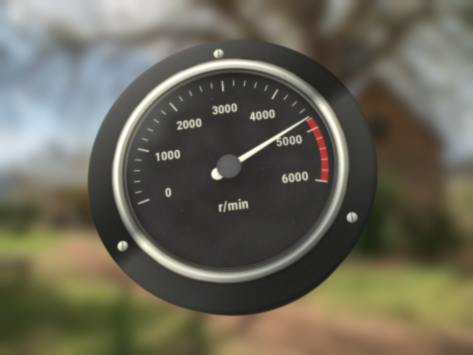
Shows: 4800 rpm
